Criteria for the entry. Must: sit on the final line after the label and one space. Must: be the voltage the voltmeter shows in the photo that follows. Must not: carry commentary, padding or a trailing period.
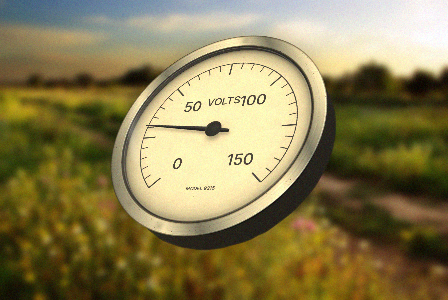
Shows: 30 V
